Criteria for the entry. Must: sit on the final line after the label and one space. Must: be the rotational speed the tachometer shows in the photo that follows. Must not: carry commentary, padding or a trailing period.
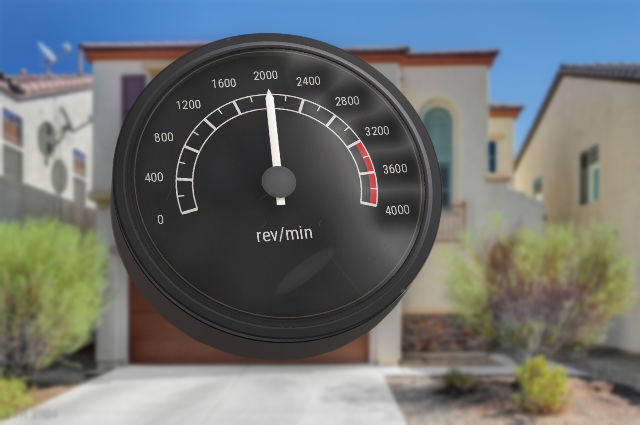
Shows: 2000 rpm
